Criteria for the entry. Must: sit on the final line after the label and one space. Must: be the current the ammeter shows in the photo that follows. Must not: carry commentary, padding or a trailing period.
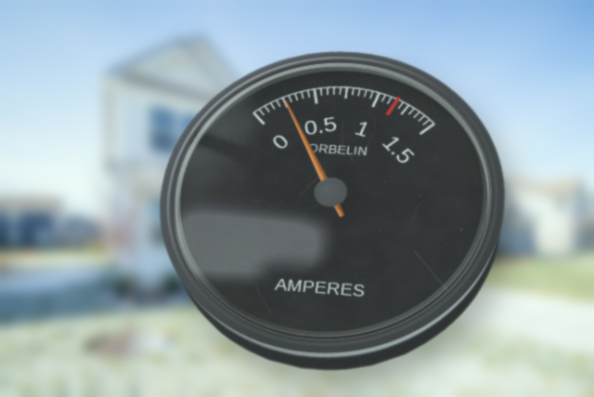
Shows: 0.25 A
